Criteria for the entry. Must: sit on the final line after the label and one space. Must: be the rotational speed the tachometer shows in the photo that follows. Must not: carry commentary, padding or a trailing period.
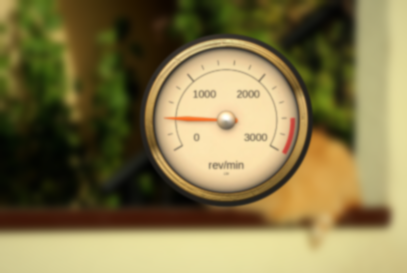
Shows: 400 rpm
